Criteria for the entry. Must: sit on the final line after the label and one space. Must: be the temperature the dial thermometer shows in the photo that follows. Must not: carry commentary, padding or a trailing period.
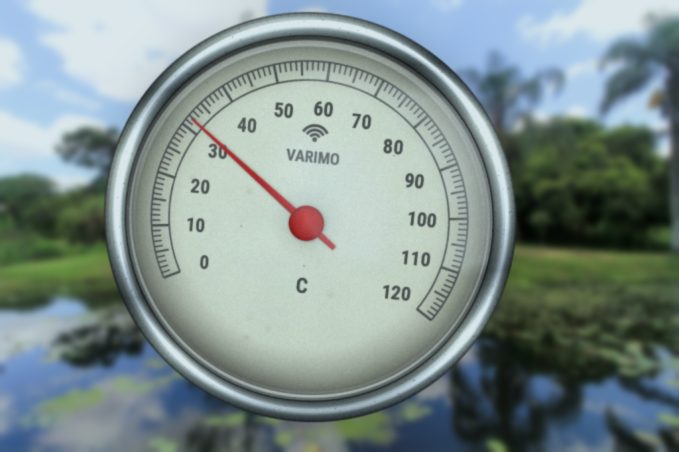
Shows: 32 °C
